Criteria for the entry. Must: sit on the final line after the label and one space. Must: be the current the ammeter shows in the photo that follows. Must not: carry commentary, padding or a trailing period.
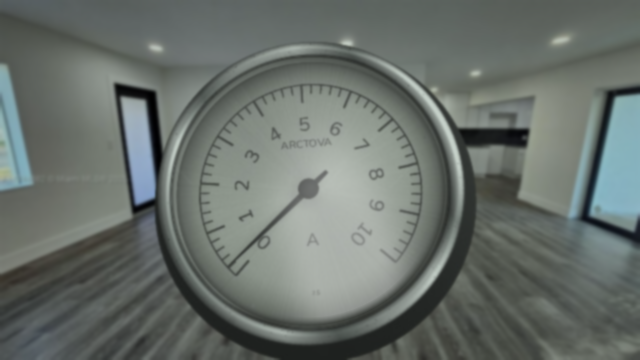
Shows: 0.2 A
